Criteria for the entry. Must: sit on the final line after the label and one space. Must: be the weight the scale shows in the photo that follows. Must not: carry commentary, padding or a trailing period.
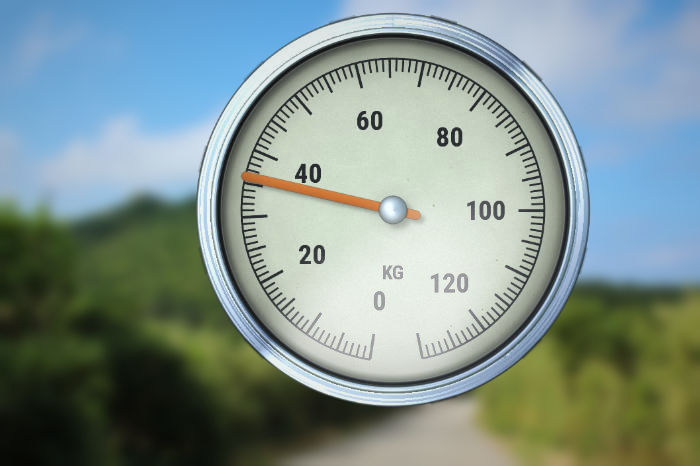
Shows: 36 kg
